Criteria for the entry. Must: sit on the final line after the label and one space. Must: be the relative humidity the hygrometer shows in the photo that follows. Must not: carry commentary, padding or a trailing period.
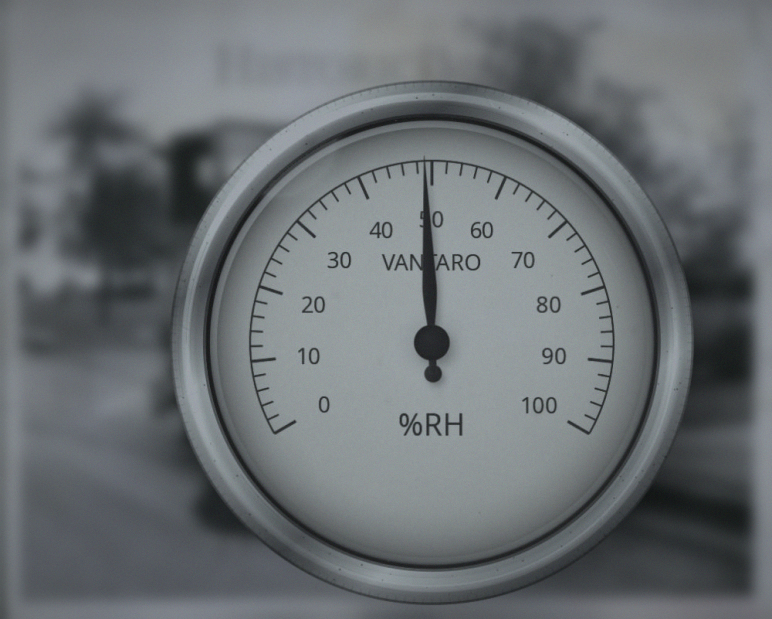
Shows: 49 %
